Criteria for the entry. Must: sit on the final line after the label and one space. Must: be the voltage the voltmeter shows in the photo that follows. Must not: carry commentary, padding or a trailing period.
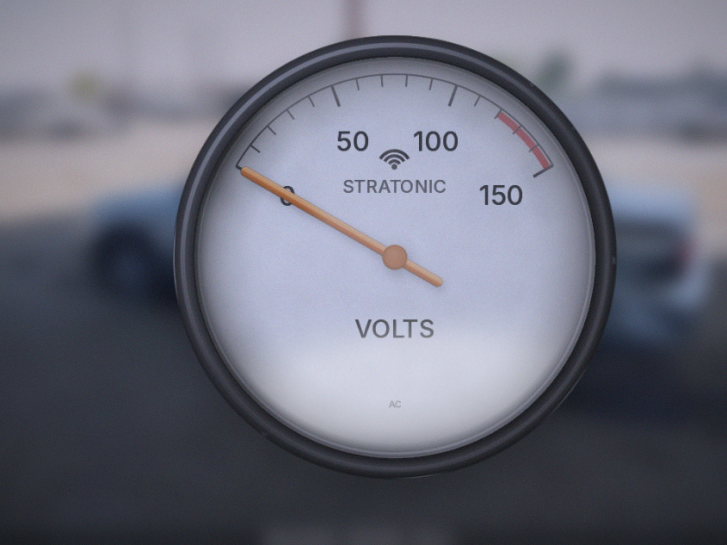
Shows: 0 V
